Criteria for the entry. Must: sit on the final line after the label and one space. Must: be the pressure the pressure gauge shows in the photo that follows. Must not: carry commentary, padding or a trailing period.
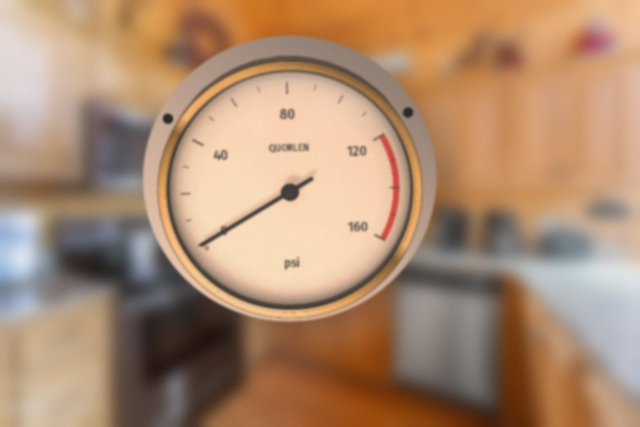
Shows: 0 psi
